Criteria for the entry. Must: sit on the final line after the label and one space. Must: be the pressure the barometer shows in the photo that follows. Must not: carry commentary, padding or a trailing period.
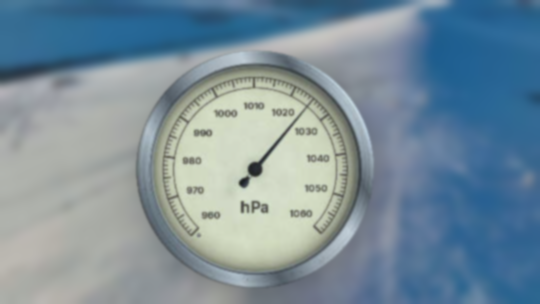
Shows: 1025 hPa
